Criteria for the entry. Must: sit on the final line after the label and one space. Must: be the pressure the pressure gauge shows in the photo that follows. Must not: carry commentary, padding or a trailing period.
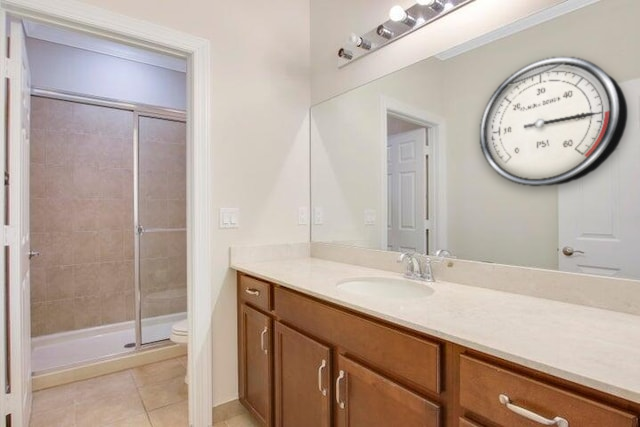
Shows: 50 psi
